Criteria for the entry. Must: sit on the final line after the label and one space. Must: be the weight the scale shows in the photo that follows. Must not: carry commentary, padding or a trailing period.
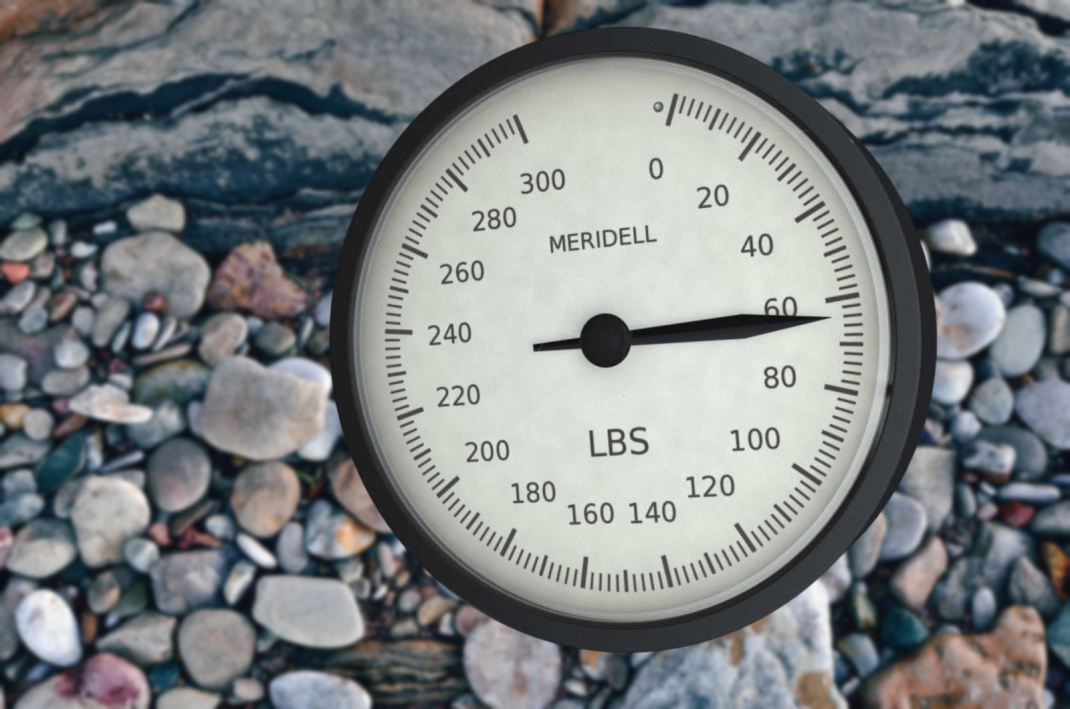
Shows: 64 lb
